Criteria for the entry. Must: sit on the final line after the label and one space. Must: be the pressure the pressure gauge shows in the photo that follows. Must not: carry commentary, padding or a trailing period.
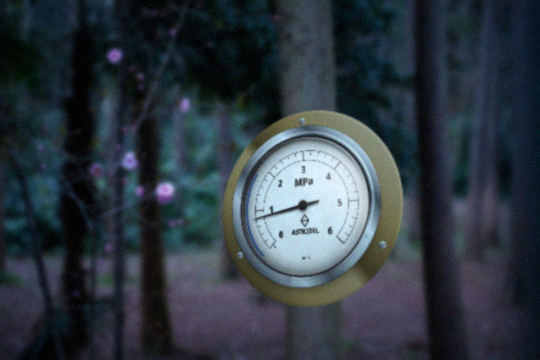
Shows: 0.8 MPa
